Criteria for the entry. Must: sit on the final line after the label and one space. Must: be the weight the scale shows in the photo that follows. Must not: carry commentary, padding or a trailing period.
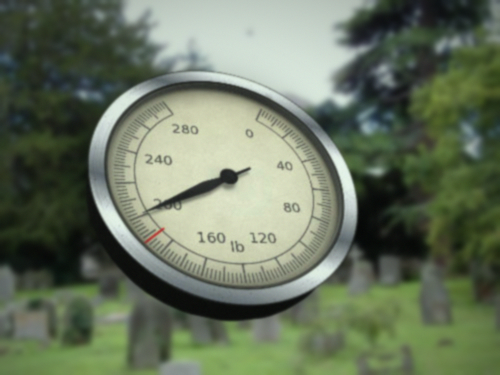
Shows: 200 lb
